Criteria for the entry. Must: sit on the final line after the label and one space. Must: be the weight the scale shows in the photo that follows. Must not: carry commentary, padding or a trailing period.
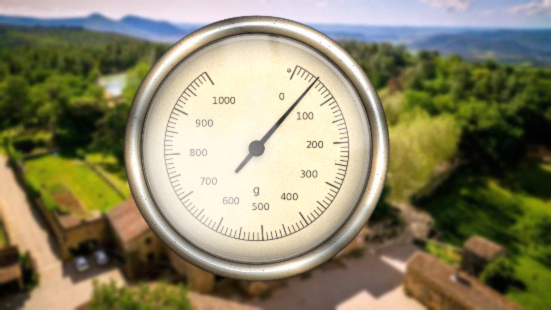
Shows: 50 g
